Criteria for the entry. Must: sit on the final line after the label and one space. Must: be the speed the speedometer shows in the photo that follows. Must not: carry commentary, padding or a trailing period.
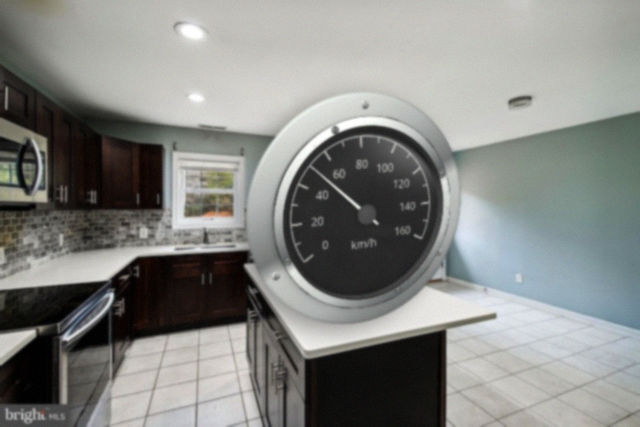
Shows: 50 km/h
